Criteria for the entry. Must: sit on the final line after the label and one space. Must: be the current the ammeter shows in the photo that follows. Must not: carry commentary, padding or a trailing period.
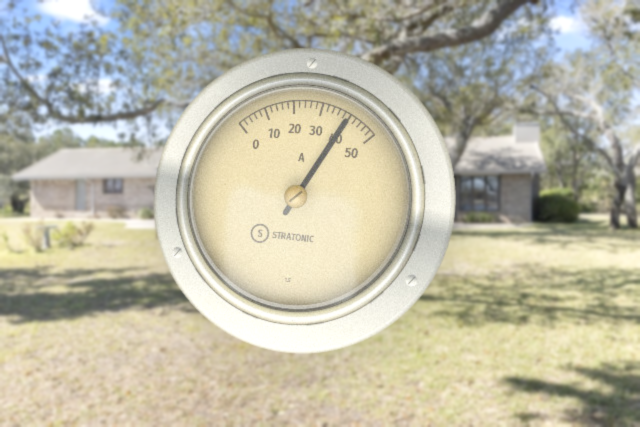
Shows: 40 A
